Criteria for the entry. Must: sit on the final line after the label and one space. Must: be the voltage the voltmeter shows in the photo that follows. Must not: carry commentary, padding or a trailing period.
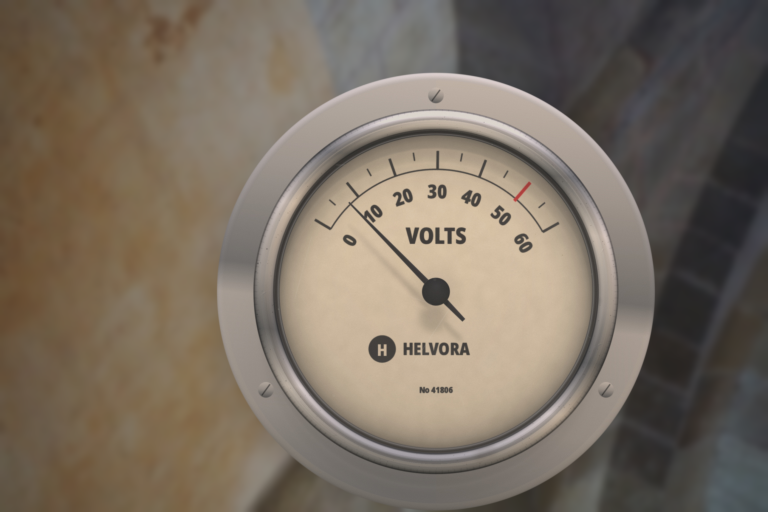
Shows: 7.5 V
